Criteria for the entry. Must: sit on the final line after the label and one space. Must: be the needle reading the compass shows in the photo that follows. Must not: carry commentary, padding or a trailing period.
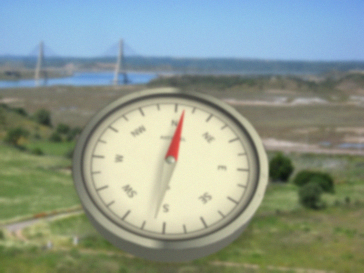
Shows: 7.5 °
